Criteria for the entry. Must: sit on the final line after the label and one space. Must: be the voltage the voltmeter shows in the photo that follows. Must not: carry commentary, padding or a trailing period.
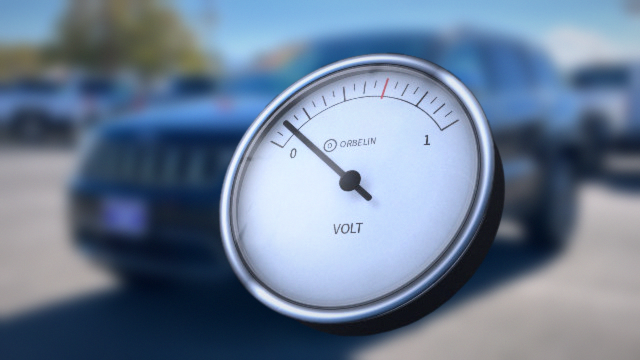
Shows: 0.1 V
